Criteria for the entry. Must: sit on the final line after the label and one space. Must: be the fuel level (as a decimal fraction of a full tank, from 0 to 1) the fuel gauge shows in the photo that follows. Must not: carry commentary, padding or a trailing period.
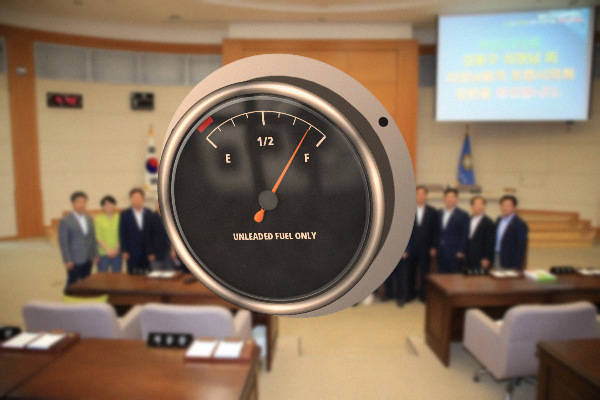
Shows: 0.875
